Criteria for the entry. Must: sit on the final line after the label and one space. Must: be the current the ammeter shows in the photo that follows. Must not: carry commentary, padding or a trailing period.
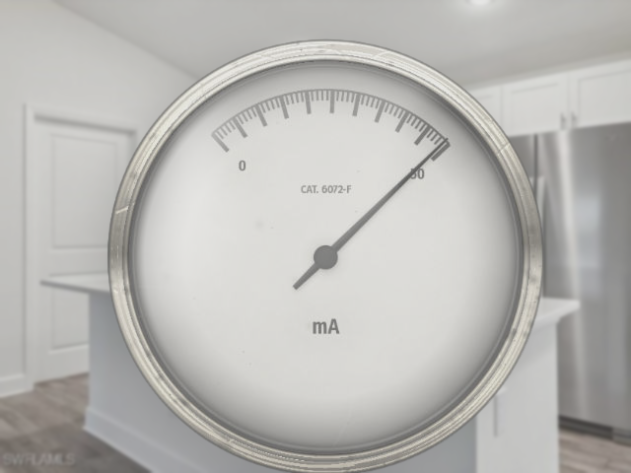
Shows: 49 mA
